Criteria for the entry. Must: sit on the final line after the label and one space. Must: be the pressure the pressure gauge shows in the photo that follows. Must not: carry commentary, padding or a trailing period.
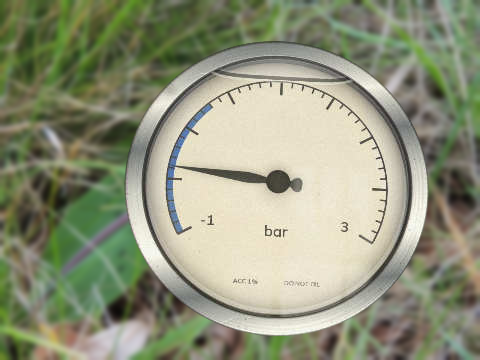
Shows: -0.4 bar
